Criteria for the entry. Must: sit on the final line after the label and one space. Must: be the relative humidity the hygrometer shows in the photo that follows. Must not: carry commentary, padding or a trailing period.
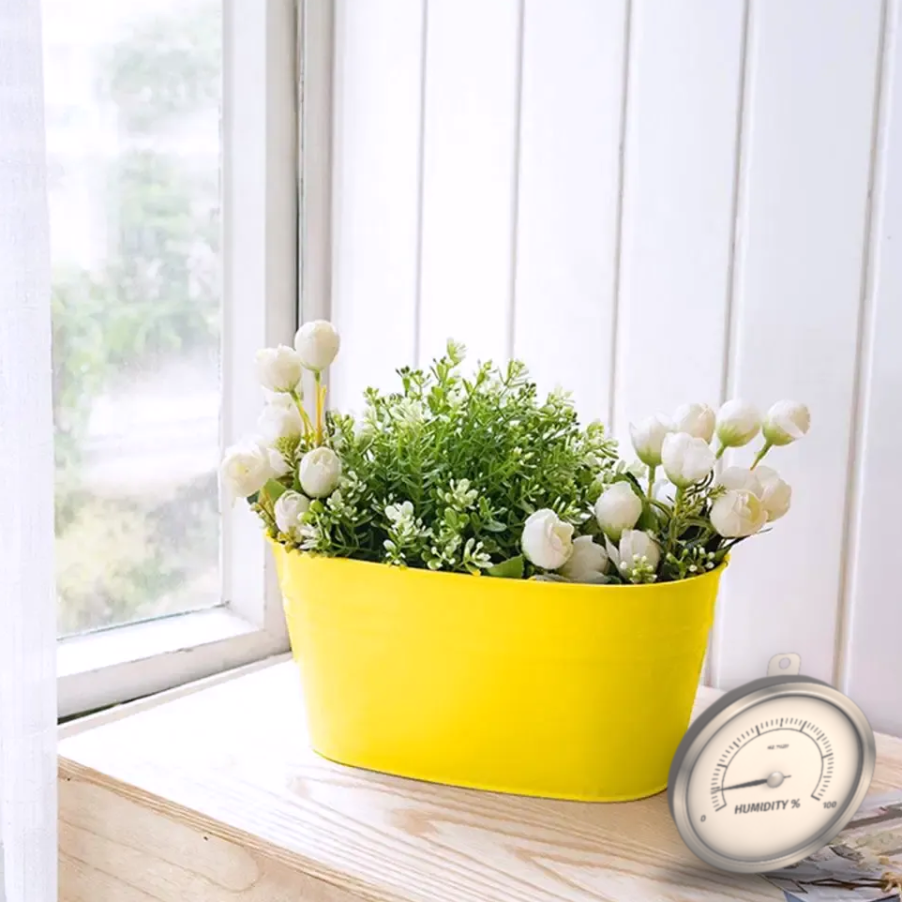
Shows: 10 %
